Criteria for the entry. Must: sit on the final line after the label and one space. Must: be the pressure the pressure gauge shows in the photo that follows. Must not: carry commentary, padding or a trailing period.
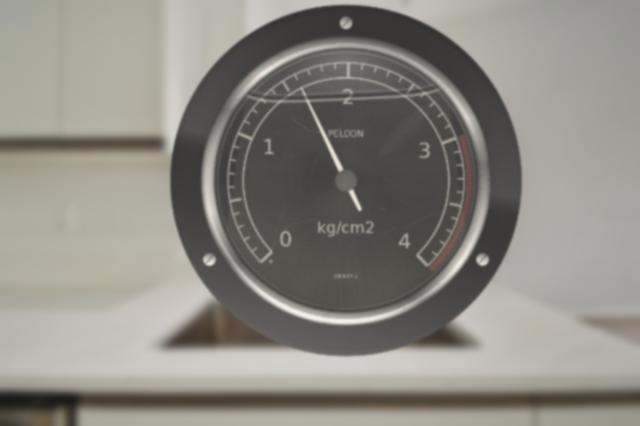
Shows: 1.6 kg/cm²
